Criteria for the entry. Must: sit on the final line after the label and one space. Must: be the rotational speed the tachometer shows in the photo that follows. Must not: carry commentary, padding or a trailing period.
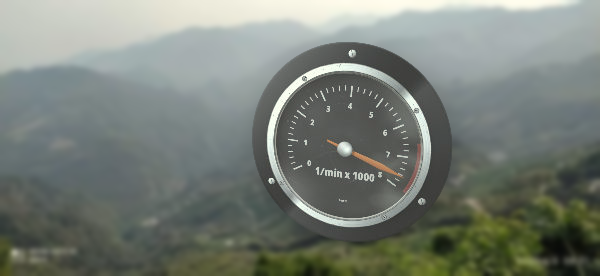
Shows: 7600 rpm
